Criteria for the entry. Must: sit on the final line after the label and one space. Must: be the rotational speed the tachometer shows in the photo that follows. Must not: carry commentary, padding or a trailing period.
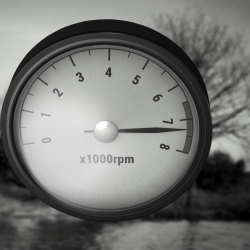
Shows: 7250 rpm
